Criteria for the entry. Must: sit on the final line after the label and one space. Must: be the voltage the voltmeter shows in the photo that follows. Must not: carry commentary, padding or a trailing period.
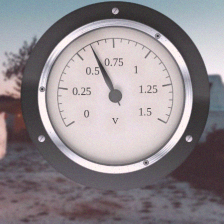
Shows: 0.6 V
